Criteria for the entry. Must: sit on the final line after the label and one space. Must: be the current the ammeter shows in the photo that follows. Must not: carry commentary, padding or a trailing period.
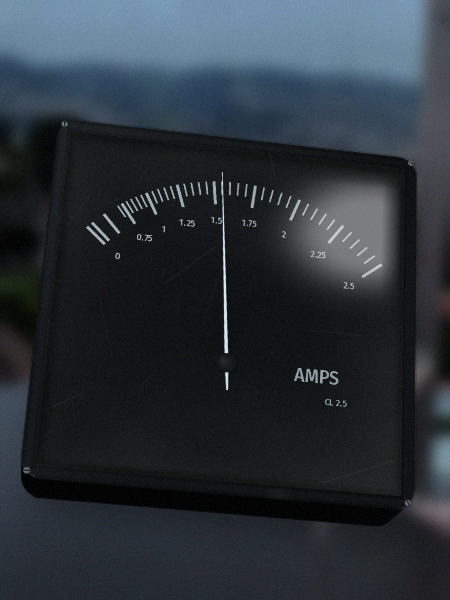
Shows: 1.55 A
